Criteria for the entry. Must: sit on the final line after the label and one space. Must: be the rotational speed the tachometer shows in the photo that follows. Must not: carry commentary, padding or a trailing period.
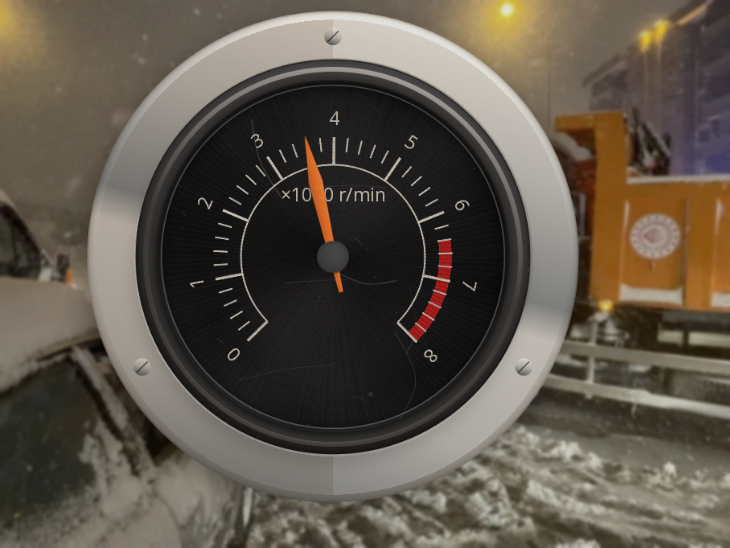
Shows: 3600 rpm
